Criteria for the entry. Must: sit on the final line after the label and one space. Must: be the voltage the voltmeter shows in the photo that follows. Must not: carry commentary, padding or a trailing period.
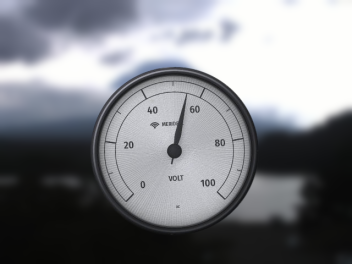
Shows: 55 V
